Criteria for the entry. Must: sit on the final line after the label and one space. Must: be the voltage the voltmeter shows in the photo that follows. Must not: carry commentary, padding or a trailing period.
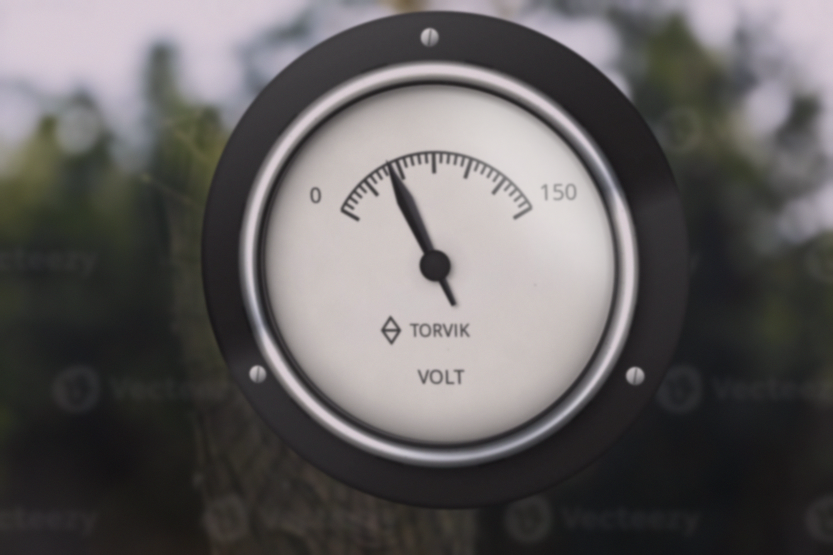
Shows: 45 V
